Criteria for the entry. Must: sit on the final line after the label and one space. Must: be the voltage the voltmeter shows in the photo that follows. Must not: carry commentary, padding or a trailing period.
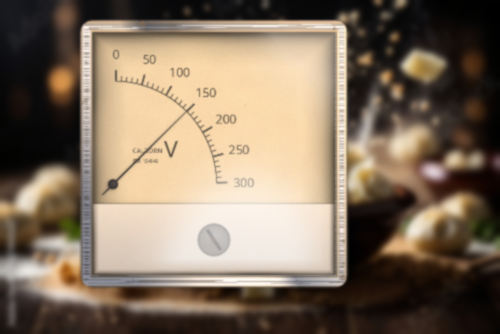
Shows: 150 V
